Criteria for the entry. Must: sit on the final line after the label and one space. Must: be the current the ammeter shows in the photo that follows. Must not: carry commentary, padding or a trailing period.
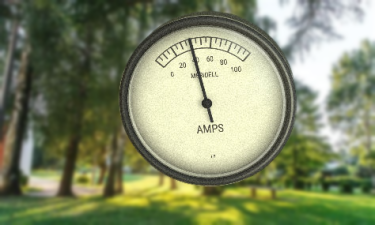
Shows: 40 A
